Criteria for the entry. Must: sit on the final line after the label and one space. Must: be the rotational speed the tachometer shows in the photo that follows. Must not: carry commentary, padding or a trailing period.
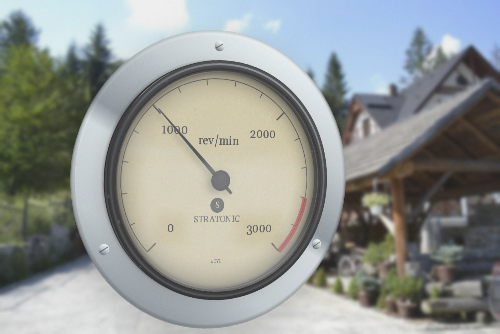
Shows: 1000 rpm
